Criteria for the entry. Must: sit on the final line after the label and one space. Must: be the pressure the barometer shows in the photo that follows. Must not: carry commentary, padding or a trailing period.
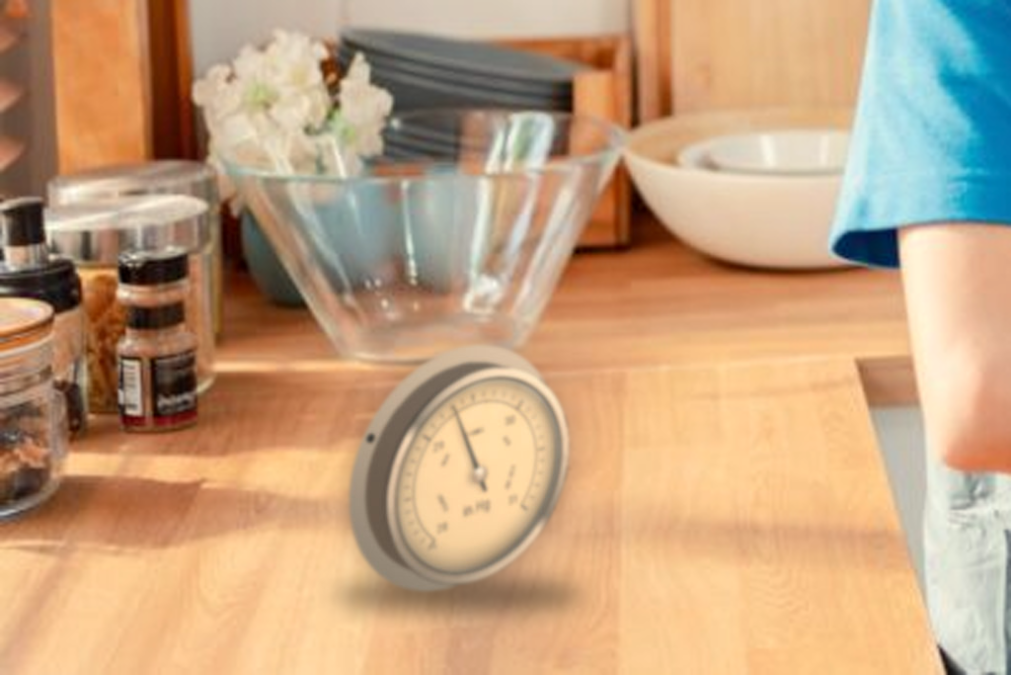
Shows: 29.3 inHg
